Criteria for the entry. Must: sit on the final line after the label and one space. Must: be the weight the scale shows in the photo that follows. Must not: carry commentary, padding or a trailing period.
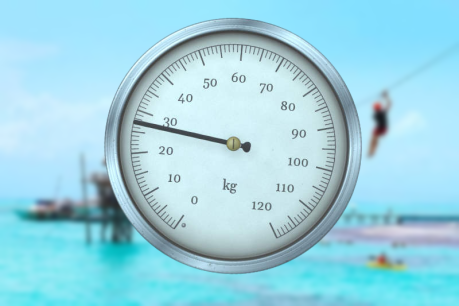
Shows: 27 kg
